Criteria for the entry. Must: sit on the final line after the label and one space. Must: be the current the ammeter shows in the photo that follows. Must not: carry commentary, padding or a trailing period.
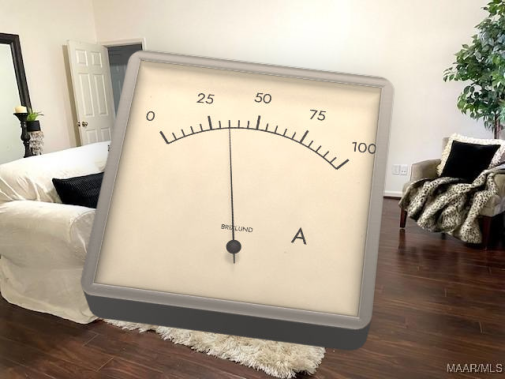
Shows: 35 A
